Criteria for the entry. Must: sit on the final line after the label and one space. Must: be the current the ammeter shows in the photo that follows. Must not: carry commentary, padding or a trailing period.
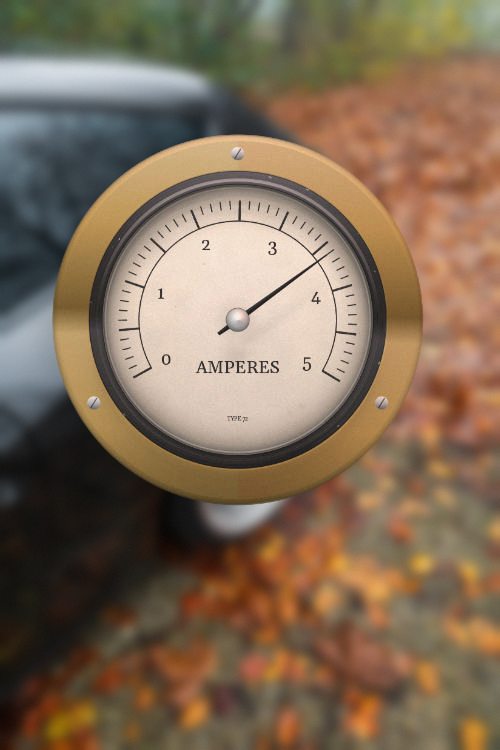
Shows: 3.6 A
